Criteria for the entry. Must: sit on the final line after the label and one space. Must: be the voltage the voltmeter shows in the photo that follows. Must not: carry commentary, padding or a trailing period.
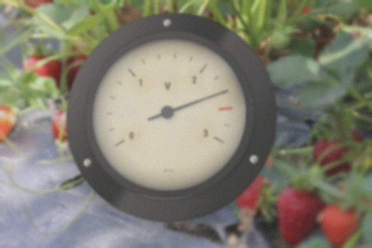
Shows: 2.4 V
